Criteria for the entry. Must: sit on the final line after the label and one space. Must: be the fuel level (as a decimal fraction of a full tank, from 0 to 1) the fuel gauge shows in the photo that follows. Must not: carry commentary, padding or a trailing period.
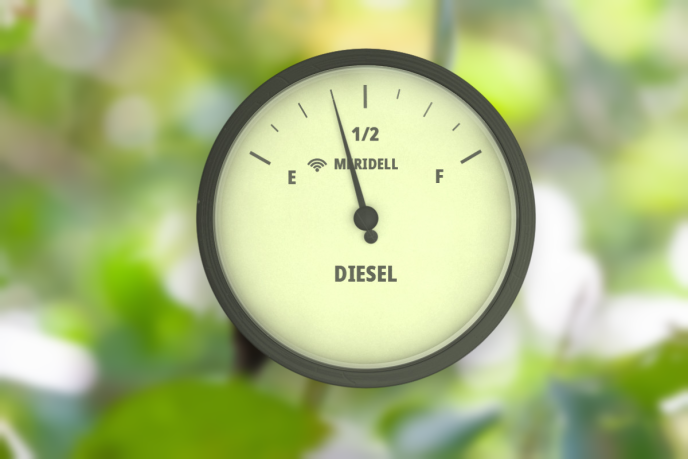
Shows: 0.375
